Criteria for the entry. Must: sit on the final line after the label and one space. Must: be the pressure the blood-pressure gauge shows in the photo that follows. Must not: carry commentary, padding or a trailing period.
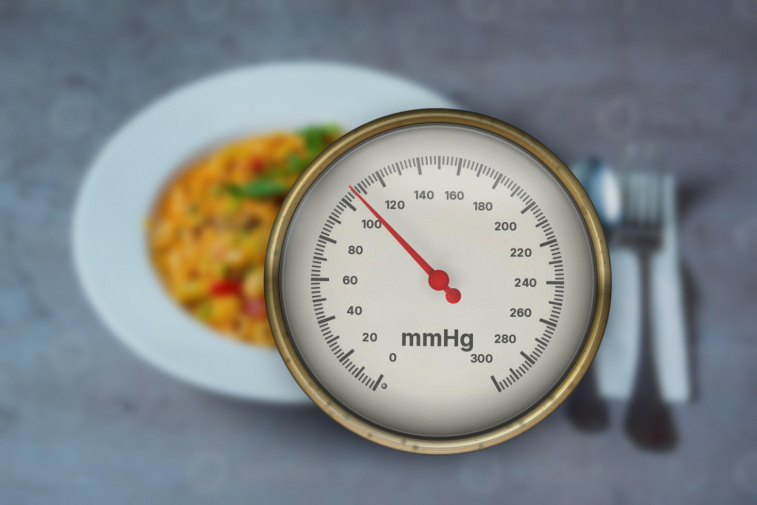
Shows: 106 mmHg
